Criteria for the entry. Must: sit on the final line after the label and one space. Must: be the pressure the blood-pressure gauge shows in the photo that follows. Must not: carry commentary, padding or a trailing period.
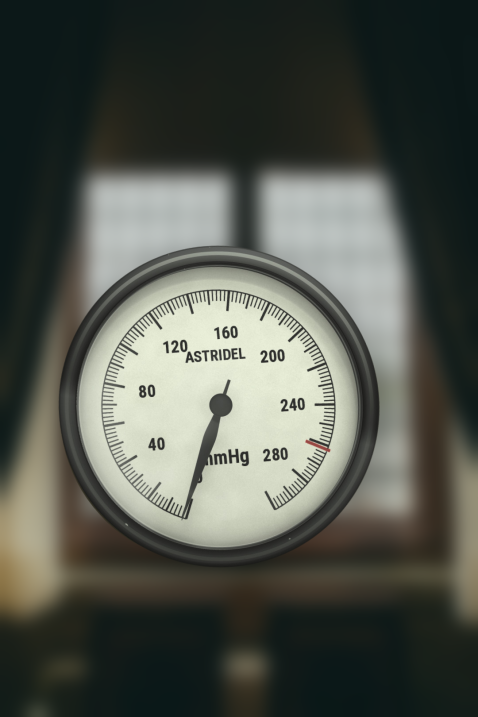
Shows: 2 mmHg
